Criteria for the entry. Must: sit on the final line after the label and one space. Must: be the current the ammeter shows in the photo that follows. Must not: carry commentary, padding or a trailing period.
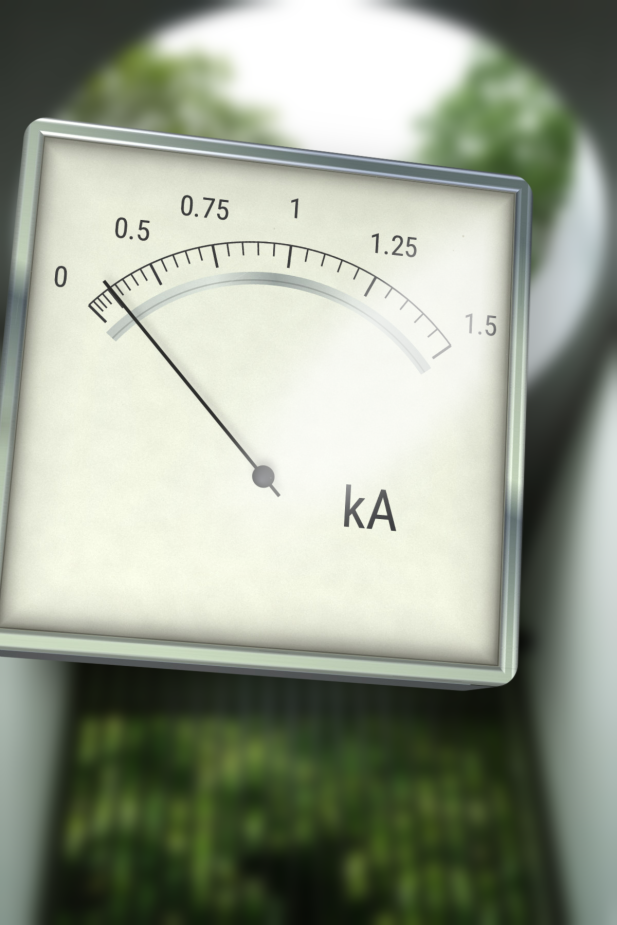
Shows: 0.25 kA
